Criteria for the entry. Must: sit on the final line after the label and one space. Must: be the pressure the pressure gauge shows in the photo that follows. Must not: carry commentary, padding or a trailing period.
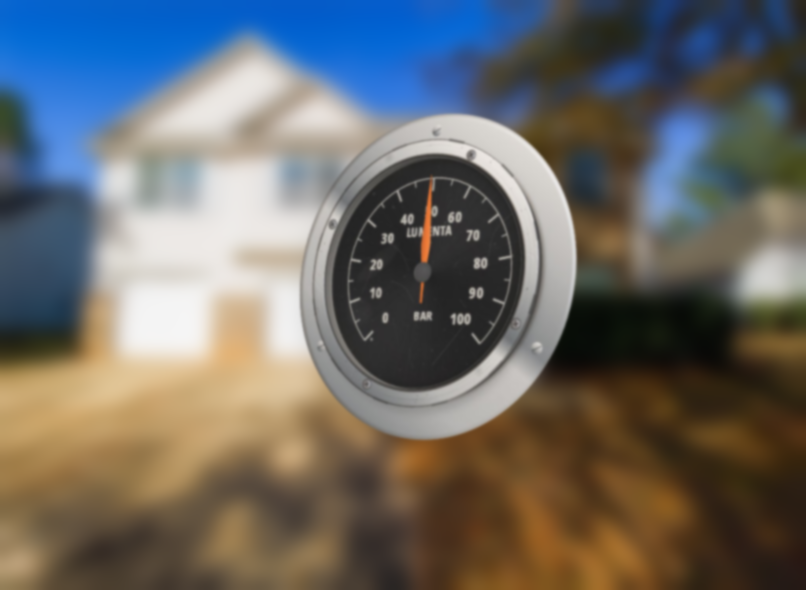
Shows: 50 bar
